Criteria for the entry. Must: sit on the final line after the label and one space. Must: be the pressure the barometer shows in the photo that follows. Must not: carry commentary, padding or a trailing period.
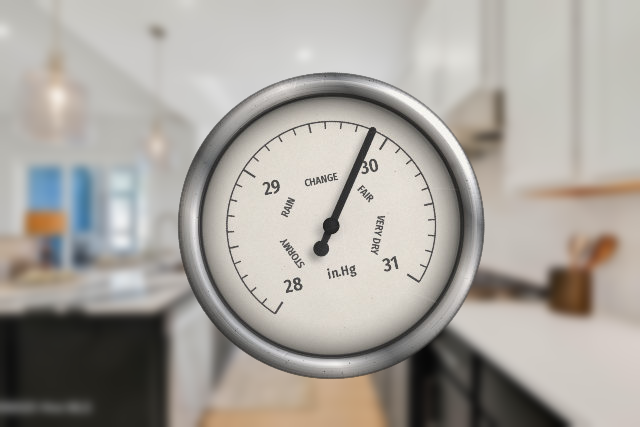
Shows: 29.9 inHg
